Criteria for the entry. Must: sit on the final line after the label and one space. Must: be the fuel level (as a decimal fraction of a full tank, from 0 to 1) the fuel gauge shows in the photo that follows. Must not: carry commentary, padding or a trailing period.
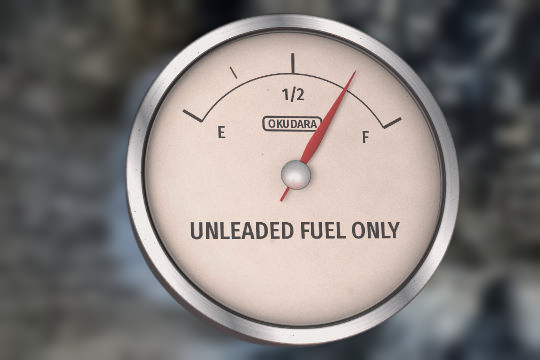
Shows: 0.75
